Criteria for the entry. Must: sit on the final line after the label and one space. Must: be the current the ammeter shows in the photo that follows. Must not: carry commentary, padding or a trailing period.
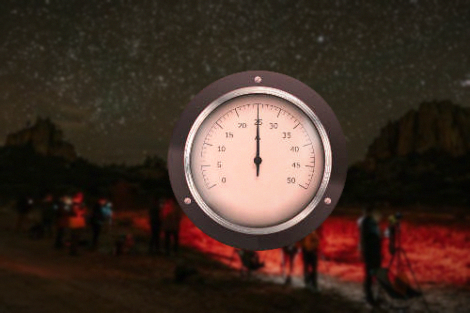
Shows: 25 A
